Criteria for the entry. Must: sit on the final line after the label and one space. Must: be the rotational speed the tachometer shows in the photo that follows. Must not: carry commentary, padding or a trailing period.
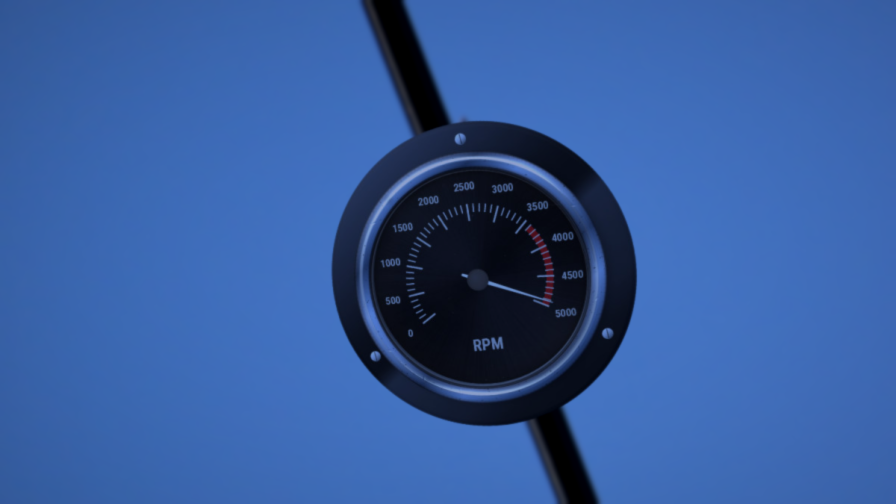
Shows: 4900 rpm
